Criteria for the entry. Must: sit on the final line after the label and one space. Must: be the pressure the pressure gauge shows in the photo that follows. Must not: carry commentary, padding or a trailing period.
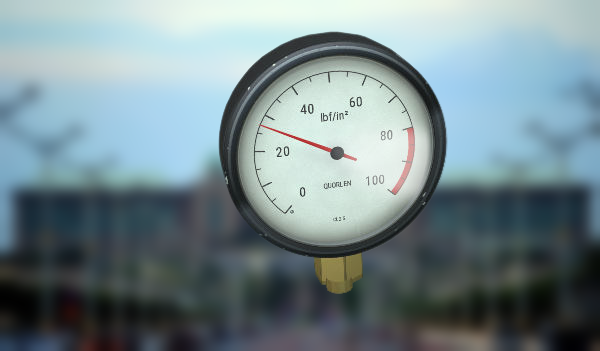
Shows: 27.5 psi
